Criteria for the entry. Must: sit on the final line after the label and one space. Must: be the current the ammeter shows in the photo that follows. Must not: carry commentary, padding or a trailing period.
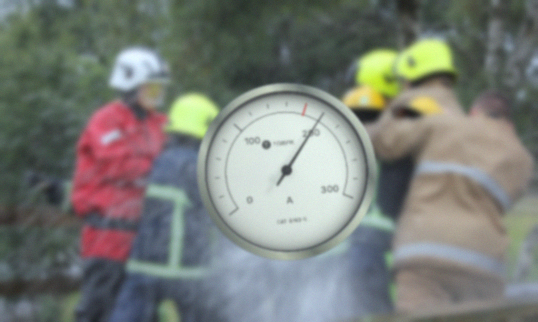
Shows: 200 A
